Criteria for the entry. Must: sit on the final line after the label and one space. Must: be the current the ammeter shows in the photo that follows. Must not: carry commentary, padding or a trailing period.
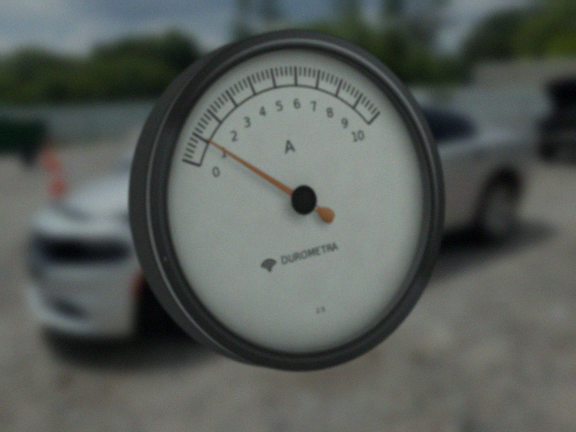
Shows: 1 A
